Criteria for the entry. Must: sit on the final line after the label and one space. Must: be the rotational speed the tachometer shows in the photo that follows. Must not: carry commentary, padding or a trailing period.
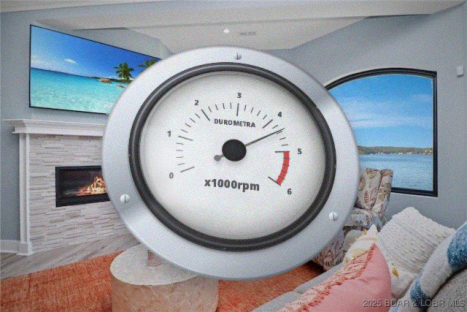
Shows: 4400 rpm
